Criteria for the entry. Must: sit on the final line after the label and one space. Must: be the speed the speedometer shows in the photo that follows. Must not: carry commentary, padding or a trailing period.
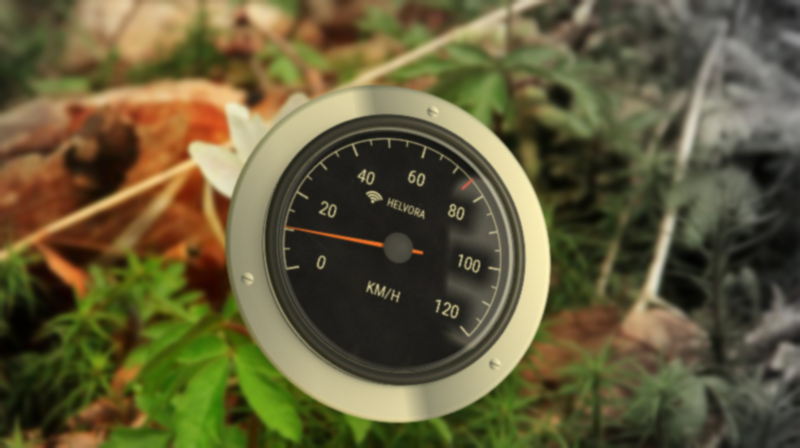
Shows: 10 km/h
